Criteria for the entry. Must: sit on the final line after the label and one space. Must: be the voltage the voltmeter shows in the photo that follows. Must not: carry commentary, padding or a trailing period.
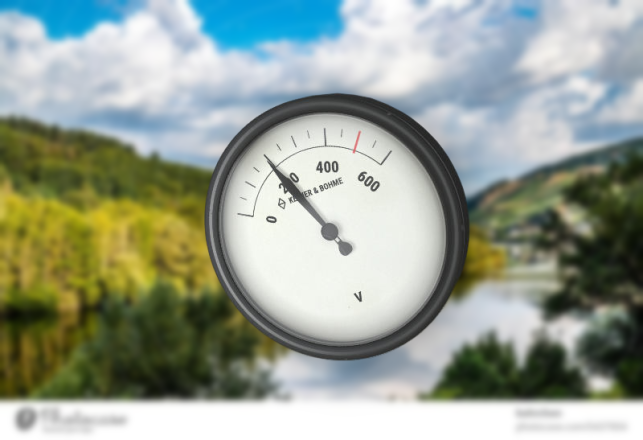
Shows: 200 V
